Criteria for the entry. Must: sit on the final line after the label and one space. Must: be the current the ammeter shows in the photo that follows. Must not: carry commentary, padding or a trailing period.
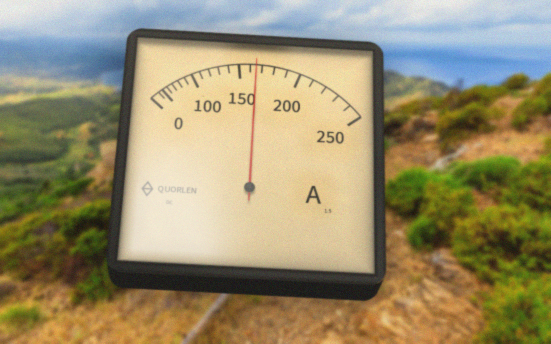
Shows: 165 A
